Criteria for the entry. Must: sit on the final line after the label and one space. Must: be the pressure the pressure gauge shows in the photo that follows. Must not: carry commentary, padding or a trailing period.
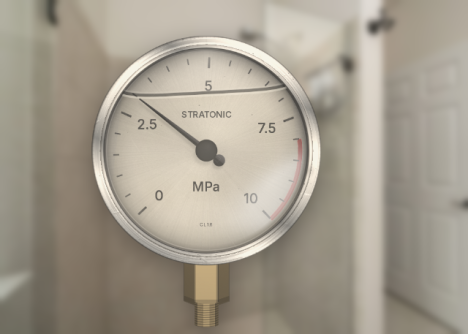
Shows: 3 MPa
